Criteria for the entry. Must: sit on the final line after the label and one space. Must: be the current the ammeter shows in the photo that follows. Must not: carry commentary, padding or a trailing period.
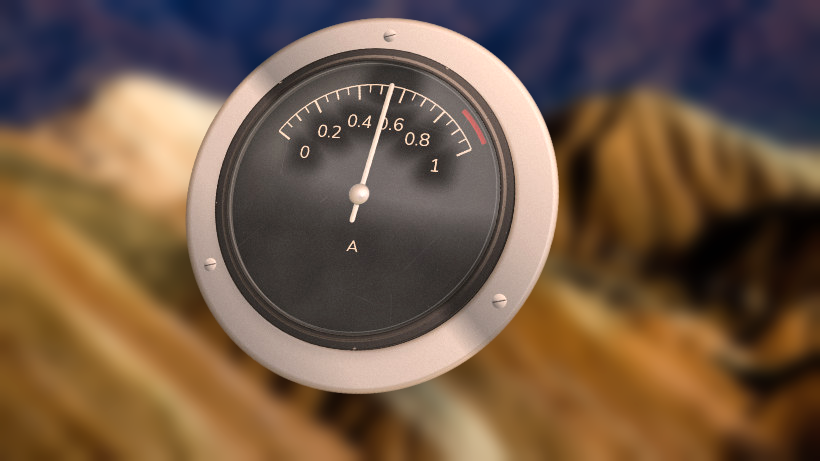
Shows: 0.55 A
